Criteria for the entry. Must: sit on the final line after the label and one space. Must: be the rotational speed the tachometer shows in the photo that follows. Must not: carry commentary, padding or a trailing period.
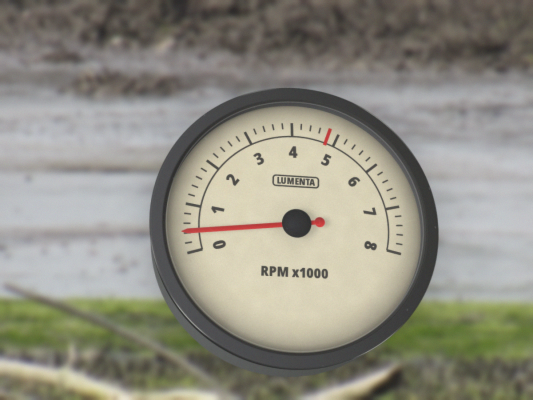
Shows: 400 rpm
